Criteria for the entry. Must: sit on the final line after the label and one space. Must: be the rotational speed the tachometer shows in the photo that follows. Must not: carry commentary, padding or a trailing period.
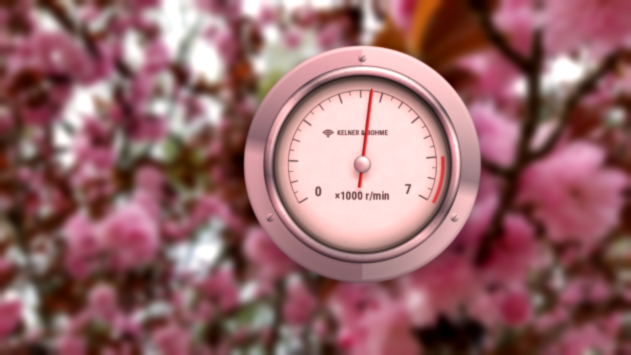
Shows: 3750 rpm
